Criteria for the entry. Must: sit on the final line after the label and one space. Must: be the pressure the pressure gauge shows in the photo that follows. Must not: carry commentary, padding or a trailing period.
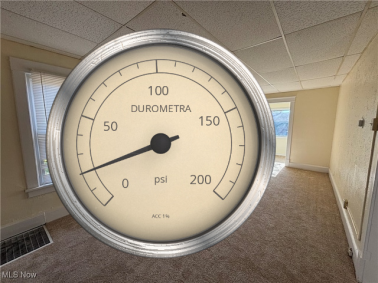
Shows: 20 psi
